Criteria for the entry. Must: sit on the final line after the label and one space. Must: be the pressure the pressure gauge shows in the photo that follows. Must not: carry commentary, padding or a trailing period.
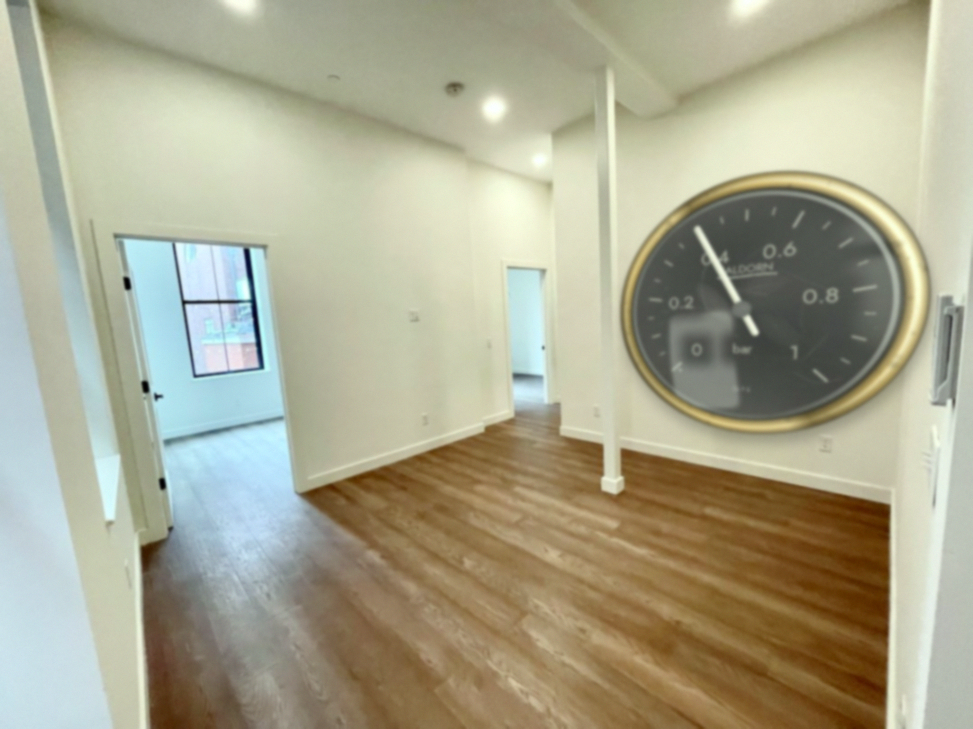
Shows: 0.4 bar
